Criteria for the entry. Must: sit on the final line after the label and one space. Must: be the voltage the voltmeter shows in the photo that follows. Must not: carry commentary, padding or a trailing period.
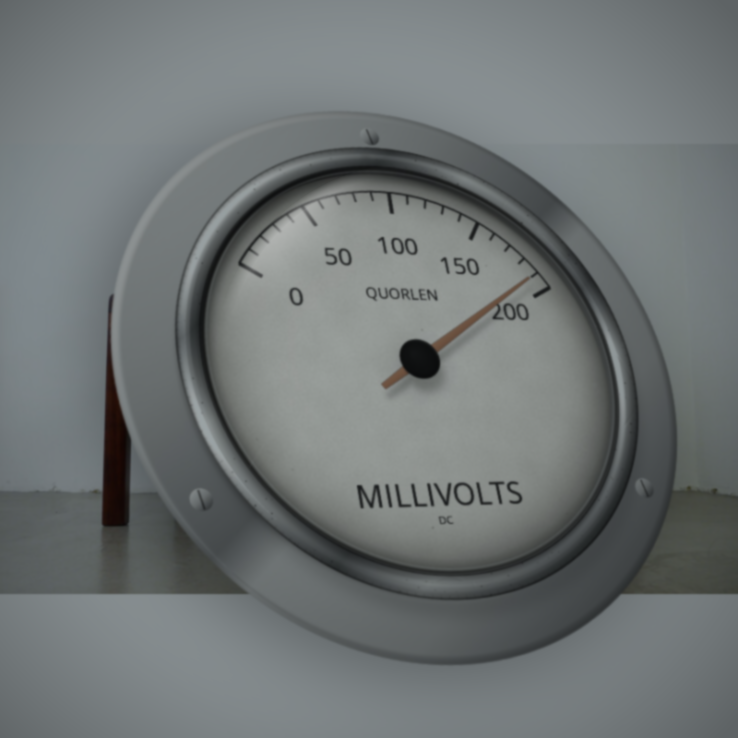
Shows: 190 mV
